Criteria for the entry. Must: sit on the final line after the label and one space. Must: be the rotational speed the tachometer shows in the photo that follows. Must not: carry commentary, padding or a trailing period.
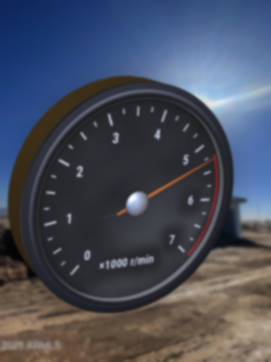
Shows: 5250 rpm
